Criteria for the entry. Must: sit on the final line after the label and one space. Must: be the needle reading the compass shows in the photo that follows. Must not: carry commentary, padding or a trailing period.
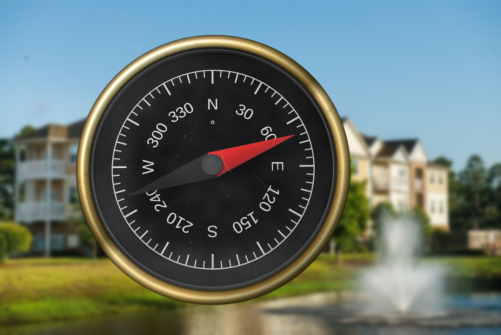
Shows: 70 °
